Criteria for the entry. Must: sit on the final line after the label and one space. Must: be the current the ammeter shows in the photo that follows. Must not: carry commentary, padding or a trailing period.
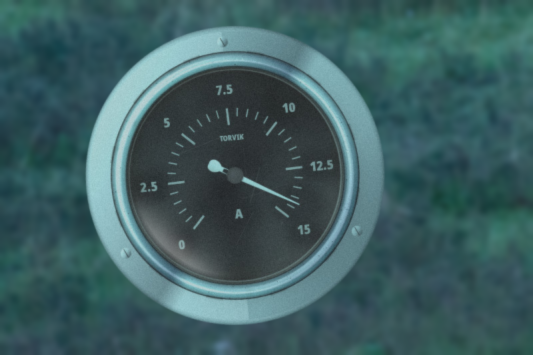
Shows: 14.25 A
